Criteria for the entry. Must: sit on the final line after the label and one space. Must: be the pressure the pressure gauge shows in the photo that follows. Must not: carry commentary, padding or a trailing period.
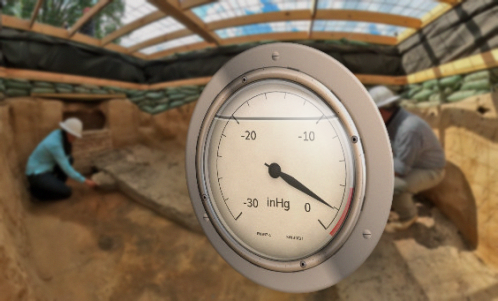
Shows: -2 inHg
